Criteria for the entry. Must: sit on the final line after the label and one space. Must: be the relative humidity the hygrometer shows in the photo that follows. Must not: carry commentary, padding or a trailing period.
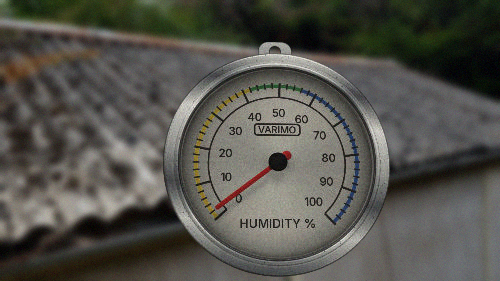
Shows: 2 %
